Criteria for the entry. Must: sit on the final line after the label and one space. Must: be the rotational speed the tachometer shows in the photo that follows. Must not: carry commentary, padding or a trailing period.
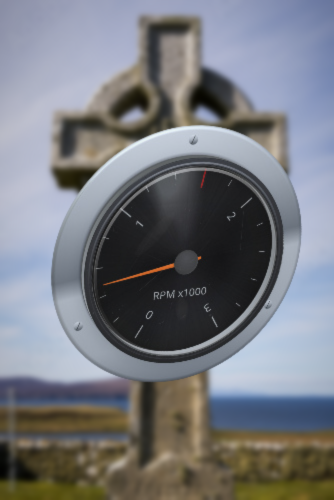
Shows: 500 rpm
